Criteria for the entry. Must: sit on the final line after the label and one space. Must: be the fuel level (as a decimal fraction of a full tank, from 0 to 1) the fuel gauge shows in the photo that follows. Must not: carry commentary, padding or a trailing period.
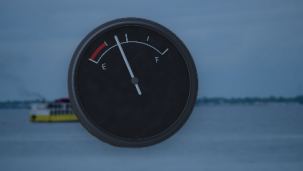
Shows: 0.375
